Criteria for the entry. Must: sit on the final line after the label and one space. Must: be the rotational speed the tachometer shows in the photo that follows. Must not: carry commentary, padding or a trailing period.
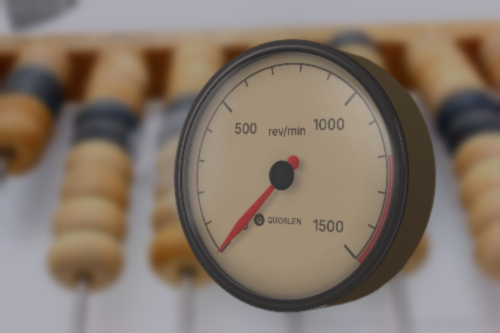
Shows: 0 rpm
